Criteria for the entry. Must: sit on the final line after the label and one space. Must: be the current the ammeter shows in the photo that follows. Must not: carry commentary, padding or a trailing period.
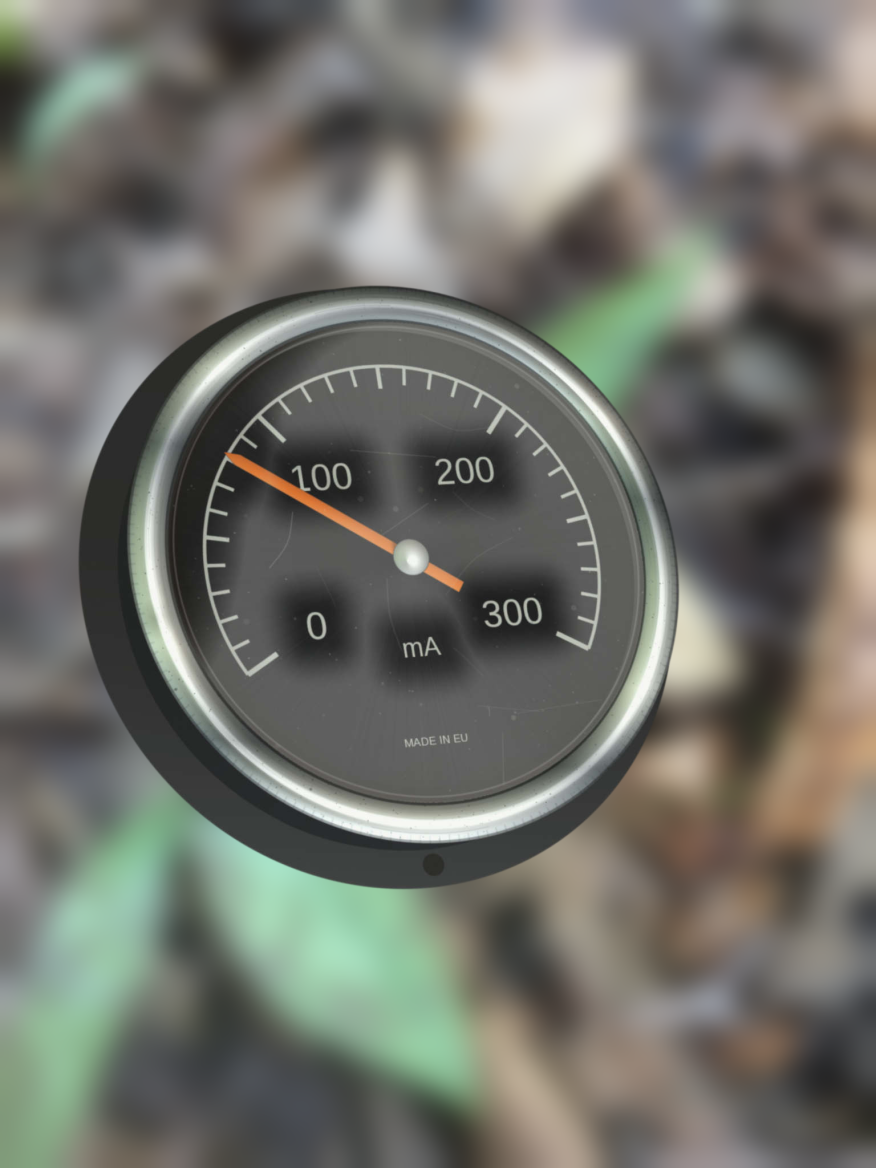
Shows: 80 mA
